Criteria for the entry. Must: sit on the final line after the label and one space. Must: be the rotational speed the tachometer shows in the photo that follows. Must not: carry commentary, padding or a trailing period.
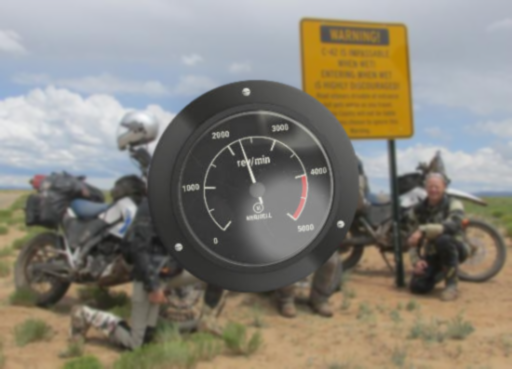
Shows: 2250 rpm
